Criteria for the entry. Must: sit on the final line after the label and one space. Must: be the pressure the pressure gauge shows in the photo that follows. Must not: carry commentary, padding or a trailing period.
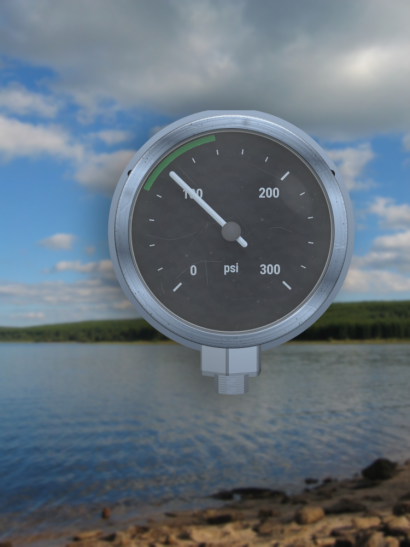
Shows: 100 psi
